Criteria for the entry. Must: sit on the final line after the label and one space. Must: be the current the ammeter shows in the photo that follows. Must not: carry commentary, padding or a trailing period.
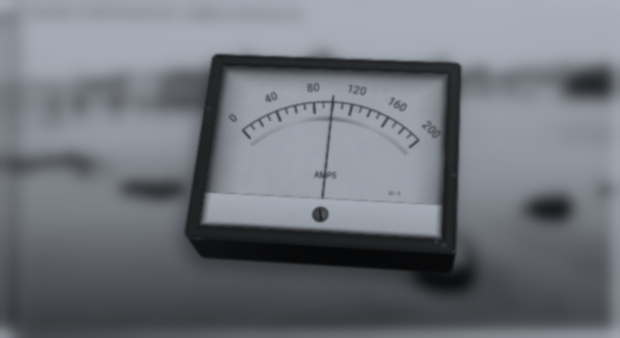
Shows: 100 A
